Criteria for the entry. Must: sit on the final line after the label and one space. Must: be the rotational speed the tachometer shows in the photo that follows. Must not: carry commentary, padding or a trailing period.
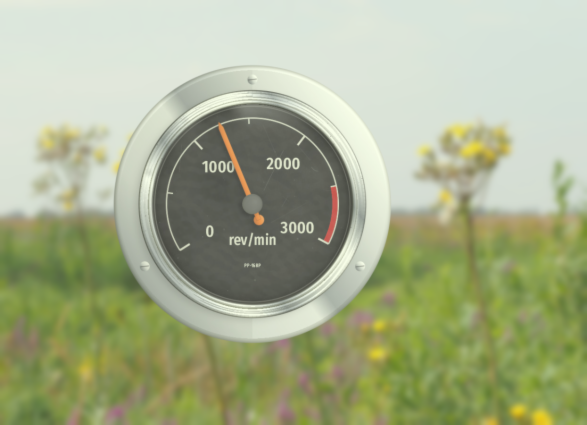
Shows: 1250 rpm
